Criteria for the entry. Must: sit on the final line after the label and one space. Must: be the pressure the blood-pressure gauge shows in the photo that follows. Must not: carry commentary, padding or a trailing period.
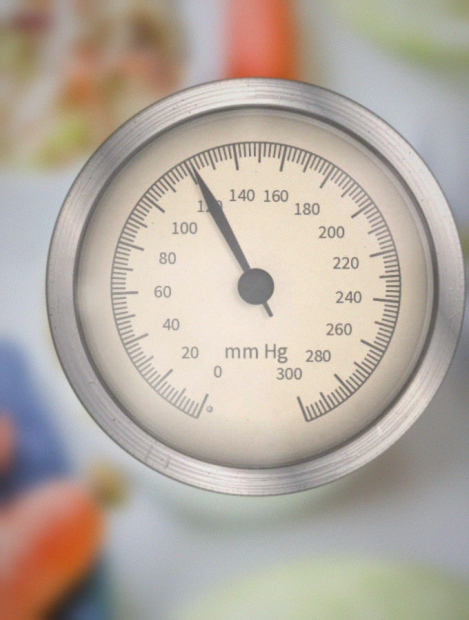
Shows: 122 mmHg
